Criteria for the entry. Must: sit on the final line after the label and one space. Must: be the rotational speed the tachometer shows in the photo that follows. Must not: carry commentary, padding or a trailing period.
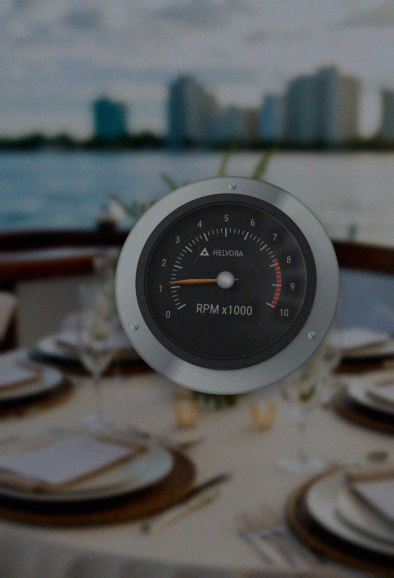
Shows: 1200 rpm
